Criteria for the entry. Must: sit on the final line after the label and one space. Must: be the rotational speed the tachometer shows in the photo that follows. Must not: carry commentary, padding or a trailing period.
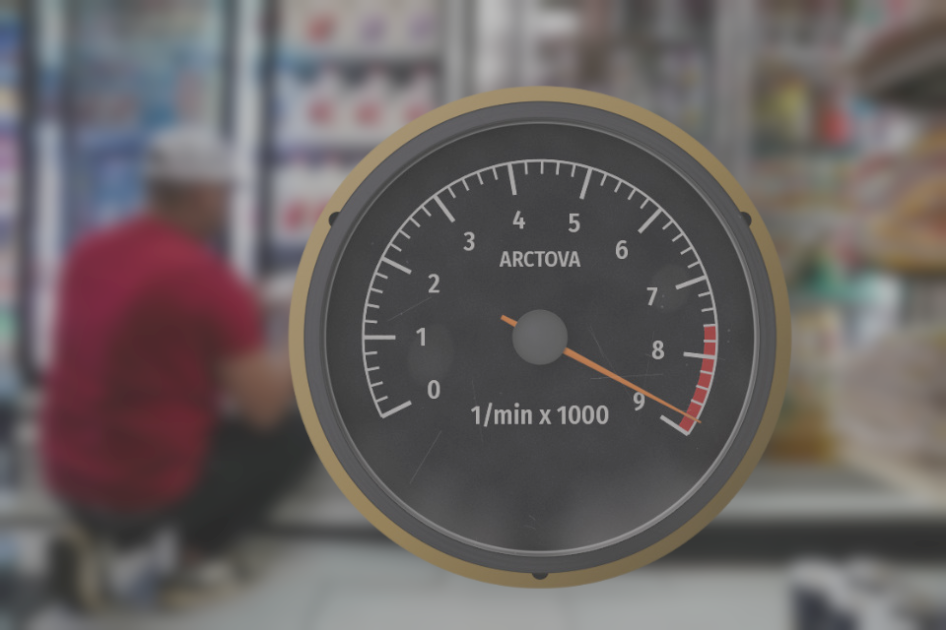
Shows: 8800 rpm
